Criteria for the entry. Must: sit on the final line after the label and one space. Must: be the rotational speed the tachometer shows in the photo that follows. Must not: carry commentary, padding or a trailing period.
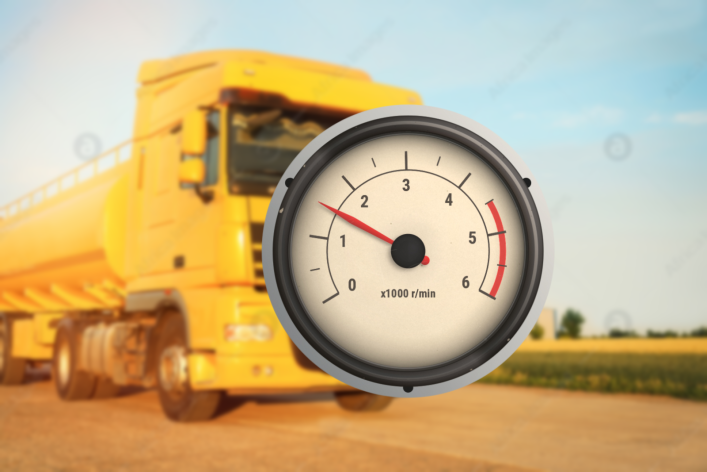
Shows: 1500 rpm
